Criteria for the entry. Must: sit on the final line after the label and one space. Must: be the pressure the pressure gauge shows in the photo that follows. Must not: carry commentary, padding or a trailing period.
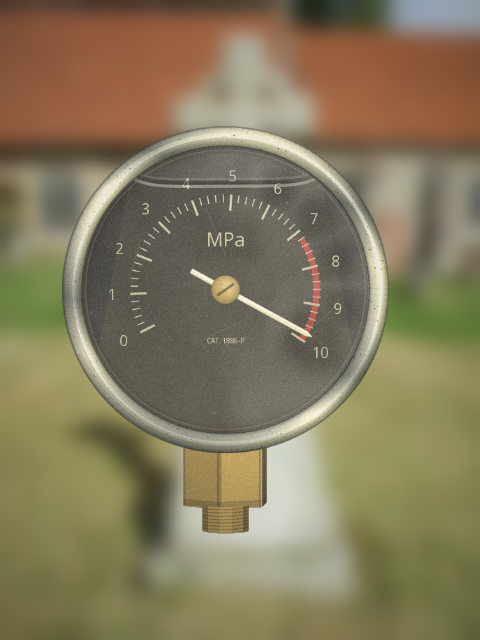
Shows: 9.8 MPa
